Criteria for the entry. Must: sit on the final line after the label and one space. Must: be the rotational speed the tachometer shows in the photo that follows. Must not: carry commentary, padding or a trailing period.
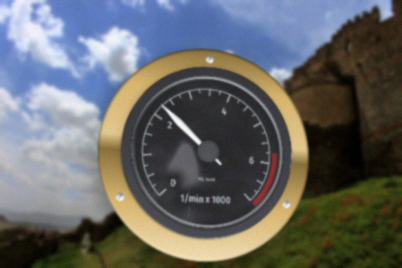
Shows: 2250 rpm
